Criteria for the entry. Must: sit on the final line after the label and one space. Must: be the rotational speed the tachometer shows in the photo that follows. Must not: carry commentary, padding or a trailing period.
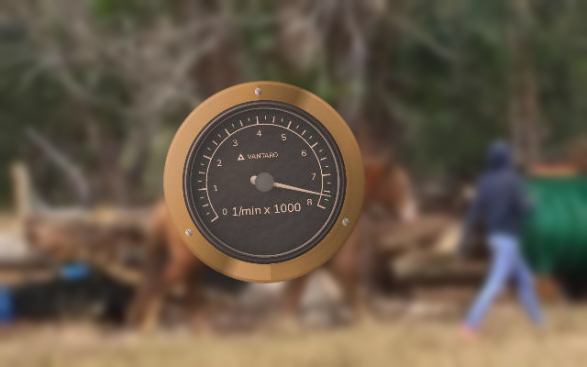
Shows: 7625 rpm
